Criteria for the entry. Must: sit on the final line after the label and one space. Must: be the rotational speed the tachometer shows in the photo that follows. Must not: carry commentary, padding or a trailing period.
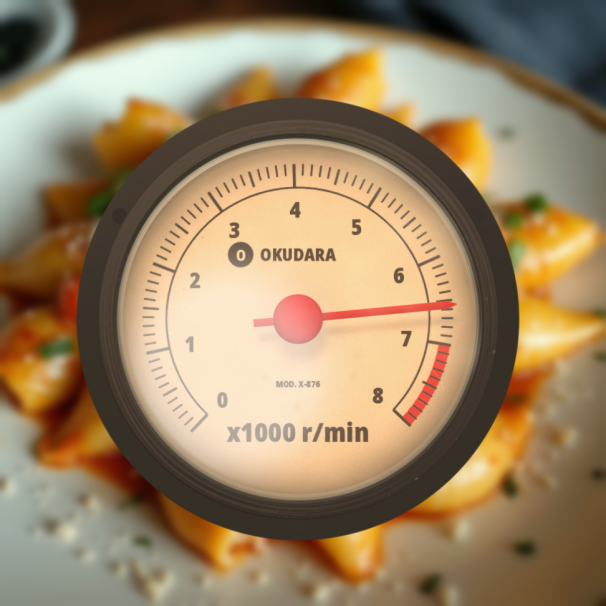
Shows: 6550 rpm
